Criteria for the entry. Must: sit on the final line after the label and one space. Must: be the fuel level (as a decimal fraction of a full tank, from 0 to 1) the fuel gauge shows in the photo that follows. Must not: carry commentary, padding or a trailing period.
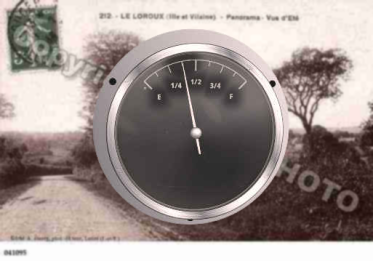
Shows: 0.375
